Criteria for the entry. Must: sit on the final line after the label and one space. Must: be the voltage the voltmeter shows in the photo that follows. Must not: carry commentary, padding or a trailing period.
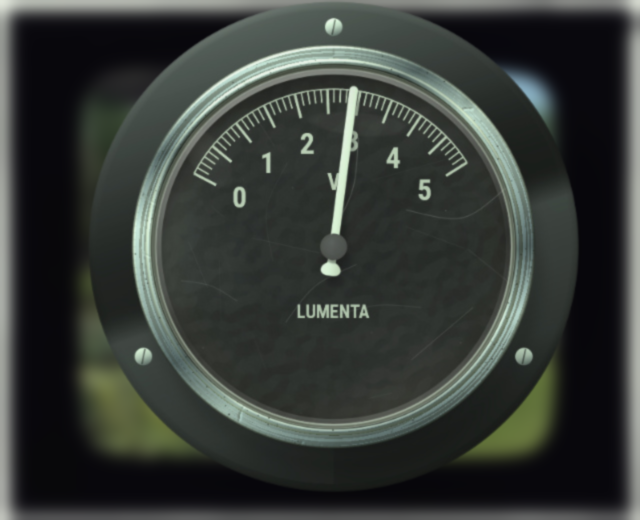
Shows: 2.9 V
